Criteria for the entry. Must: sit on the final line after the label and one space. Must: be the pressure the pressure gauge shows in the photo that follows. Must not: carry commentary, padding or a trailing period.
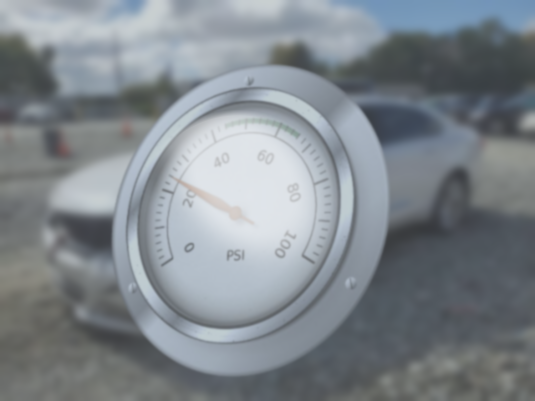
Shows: 24 psi
